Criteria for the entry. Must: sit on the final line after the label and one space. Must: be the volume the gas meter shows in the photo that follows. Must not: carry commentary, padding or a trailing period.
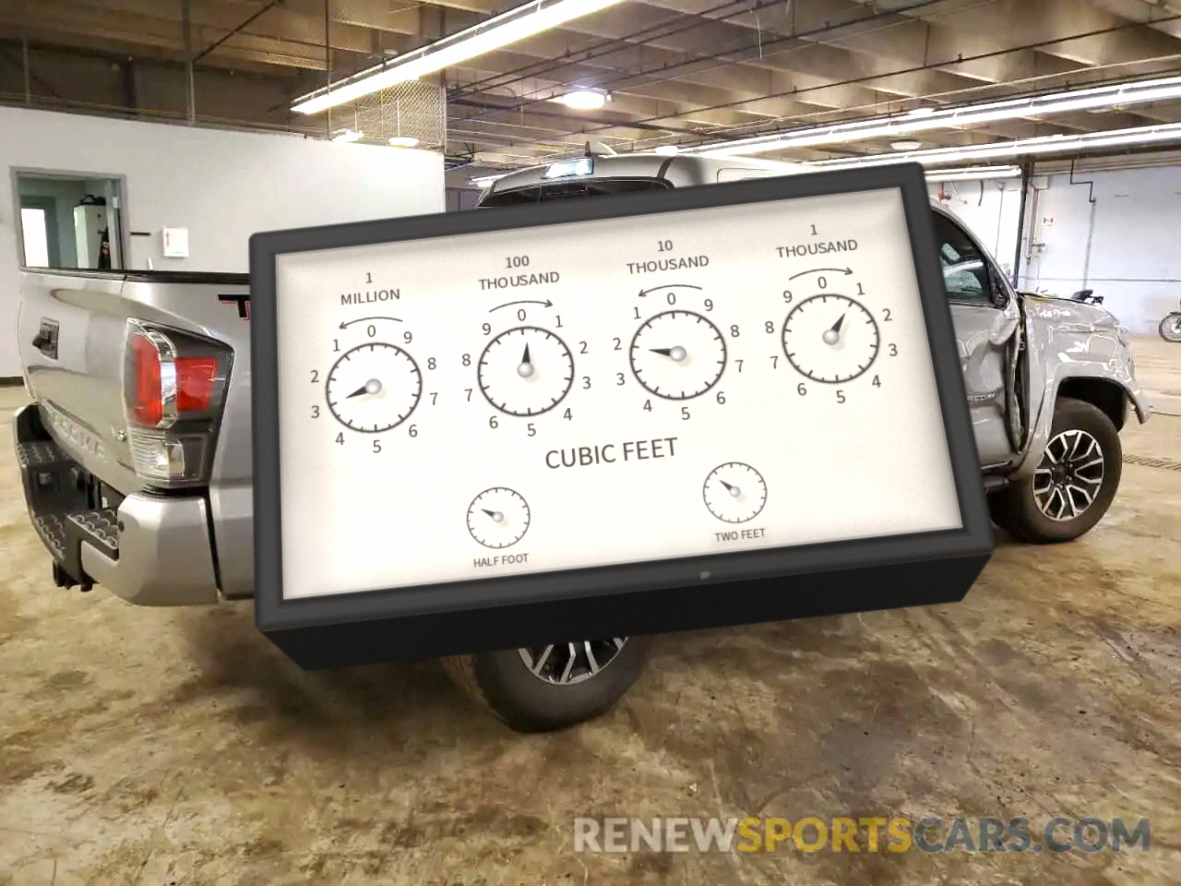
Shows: 302100 ft³
